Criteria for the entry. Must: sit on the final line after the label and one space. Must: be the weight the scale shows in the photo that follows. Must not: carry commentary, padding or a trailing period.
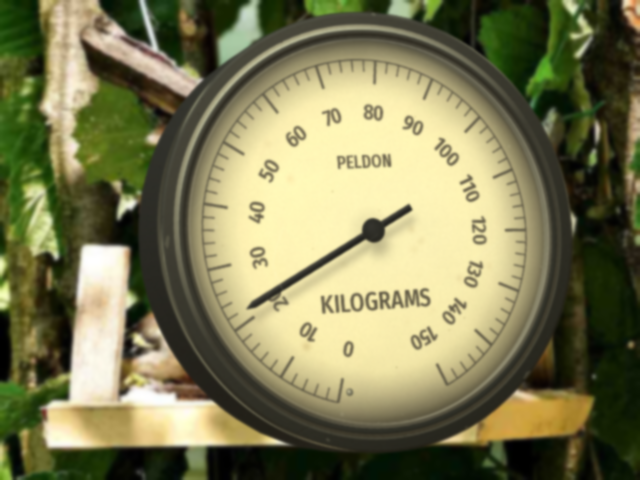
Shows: 22 kg
